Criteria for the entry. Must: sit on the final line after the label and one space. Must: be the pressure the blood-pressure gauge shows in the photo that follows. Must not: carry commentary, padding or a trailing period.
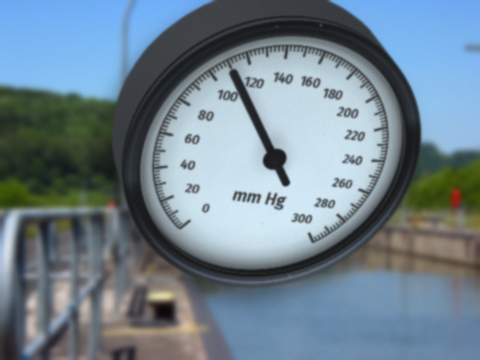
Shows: 110 mmHg
